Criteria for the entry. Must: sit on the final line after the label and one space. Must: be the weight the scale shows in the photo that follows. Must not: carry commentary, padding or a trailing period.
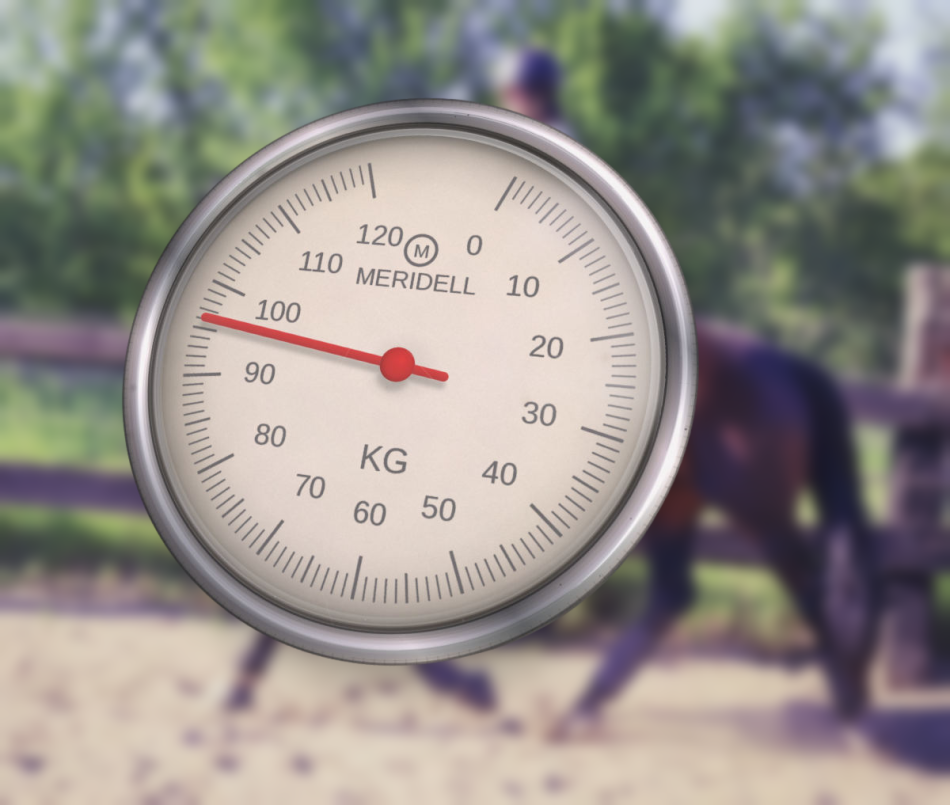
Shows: 96 kg
